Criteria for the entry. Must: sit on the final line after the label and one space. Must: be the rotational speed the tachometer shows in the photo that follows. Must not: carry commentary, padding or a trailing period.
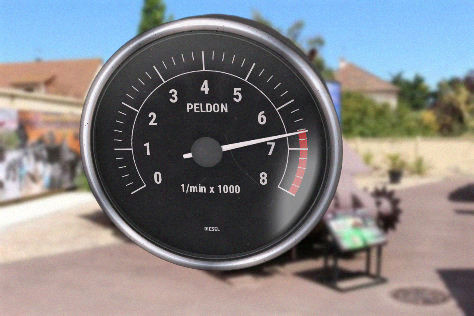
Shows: 6600 rpm
